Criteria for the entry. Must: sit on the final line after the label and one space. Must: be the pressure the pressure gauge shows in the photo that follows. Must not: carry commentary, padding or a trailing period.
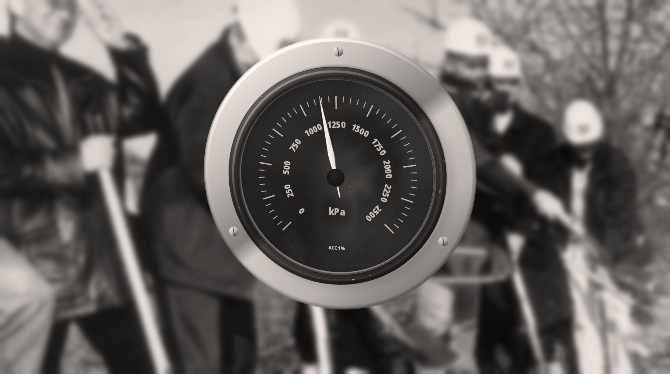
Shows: 1150 kPa
